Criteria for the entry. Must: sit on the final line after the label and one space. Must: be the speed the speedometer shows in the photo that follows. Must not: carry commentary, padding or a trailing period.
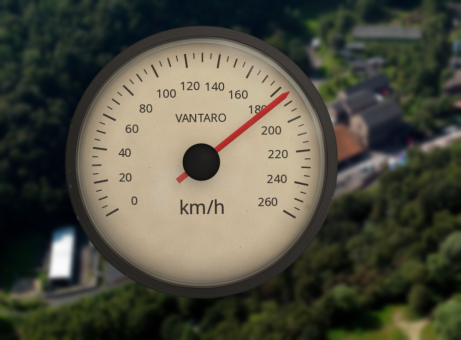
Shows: 185 km/h
